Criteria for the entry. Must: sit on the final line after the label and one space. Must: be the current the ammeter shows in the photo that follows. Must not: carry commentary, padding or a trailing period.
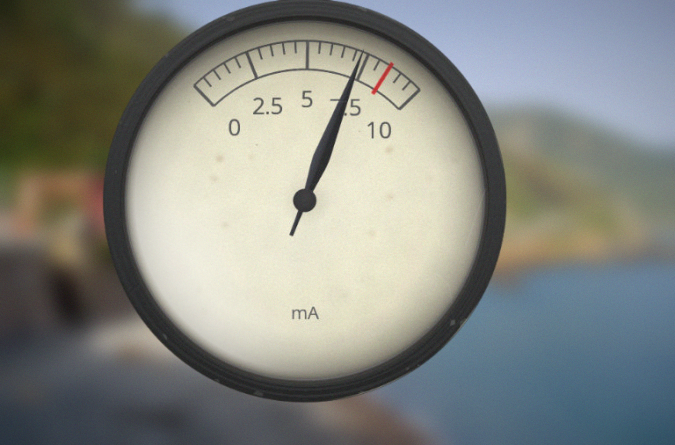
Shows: 7.25 mA
